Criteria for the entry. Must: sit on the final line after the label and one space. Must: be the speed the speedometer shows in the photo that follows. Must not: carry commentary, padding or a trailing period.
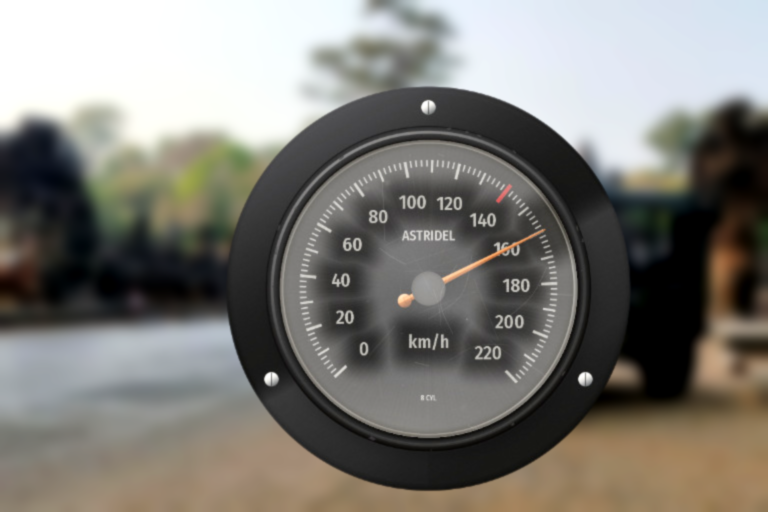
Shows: 160 km/h
